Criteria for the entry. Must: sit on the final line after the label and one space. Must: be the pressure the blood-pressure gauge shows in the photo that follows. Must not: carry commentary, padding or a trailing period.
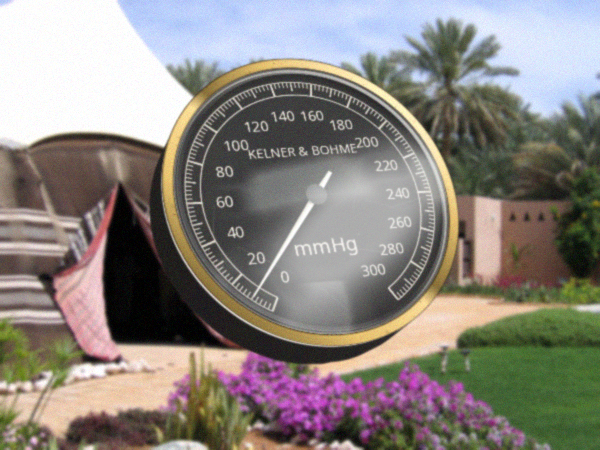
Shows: 10 mmHg
